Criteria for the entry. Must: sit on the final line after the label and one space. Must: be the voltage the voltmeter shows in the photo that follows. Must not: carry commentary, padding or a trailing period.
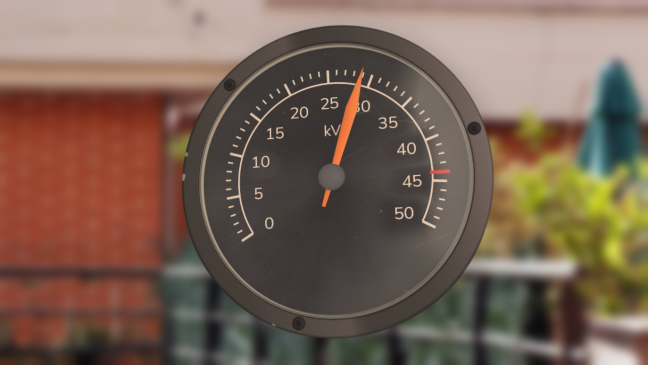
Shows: 29 kV
